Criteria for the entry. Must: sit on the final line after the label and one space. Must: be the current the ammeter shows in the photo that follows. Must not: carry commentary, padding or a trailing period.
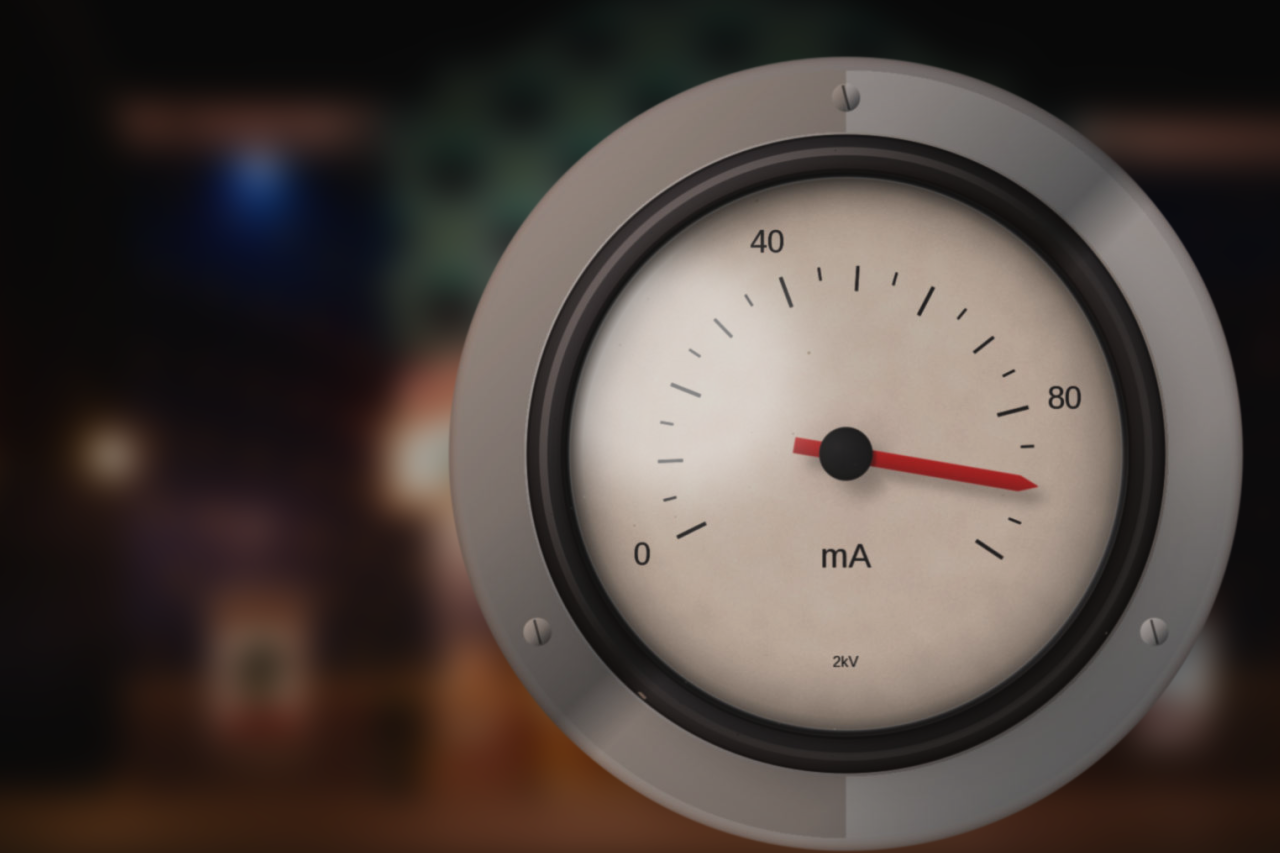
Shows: 90 mA
